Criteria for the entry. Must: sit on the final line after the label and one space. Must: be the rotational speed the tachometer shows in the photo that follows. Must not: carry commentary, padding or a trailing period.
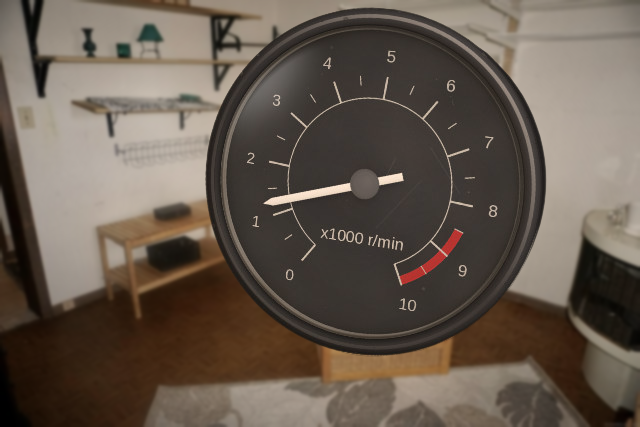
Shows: 1250 rpm
